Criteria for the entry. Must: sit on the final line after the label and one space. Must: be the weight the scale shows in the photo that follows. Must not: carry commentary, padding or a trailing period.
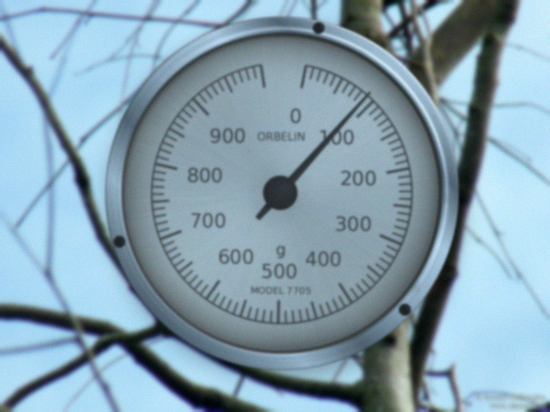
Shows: 90 g
